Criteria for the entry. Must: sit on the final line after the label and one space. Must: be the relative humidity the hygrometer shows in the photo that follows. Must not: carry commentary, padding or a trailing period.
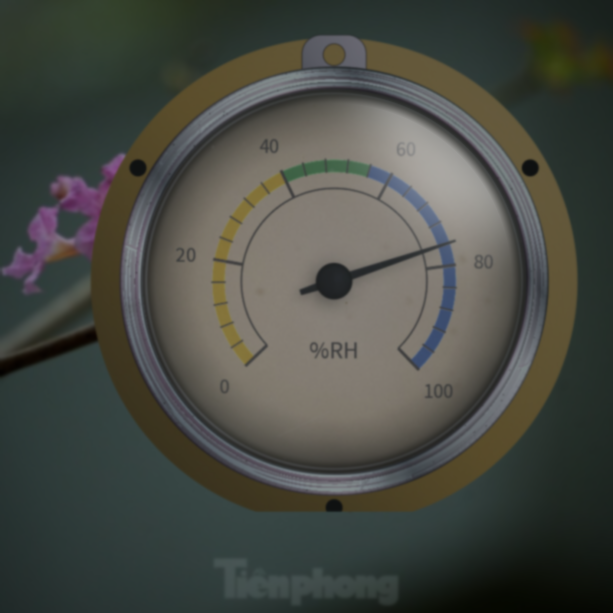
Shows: 76 %
